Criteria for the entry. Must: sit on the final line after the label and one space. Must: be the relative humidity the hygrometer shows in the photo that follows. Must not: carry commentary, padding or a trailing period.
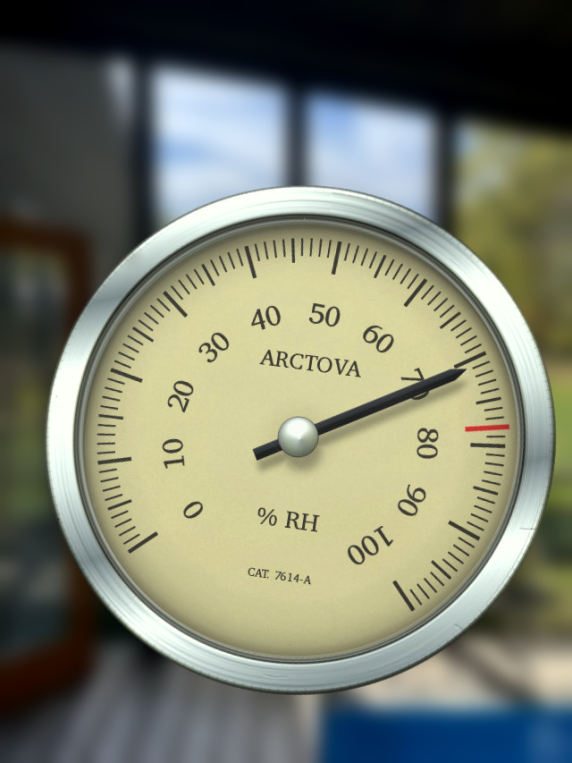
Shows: 71 %
